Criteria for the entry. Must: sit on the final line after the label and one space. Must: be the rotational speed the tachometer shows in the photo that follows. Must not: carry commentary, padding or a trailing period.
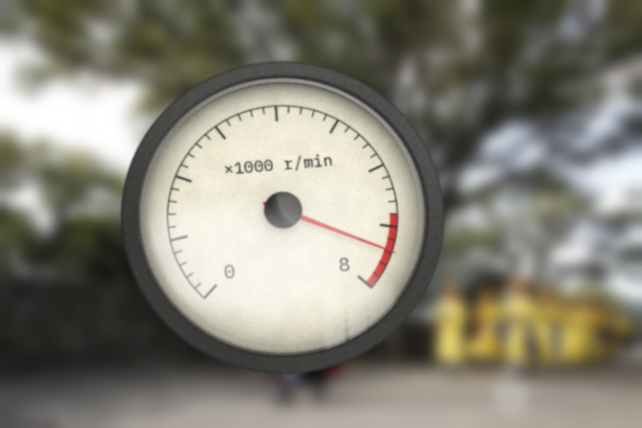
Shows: 7400 rpm
